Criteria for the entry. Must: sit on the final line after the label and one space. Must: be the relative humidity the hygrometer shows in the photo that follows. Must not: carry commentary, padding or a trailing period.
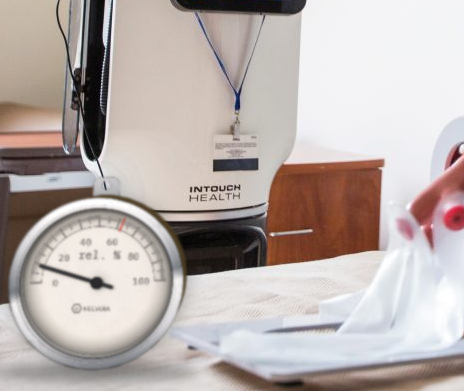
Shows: 10 %
